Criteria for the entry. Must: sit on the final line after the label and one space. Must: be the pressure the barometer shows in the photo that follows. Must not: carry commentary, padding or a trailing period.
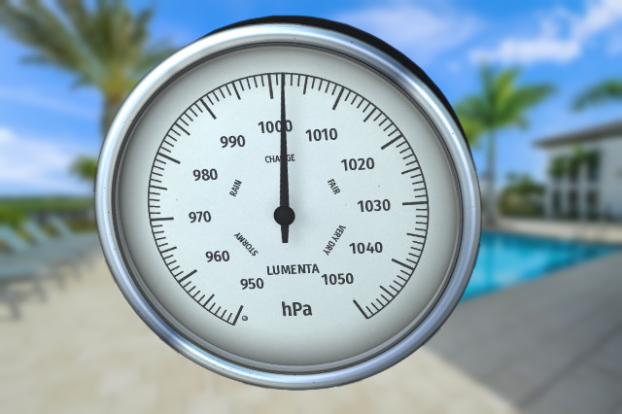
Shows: 1002 hPa
